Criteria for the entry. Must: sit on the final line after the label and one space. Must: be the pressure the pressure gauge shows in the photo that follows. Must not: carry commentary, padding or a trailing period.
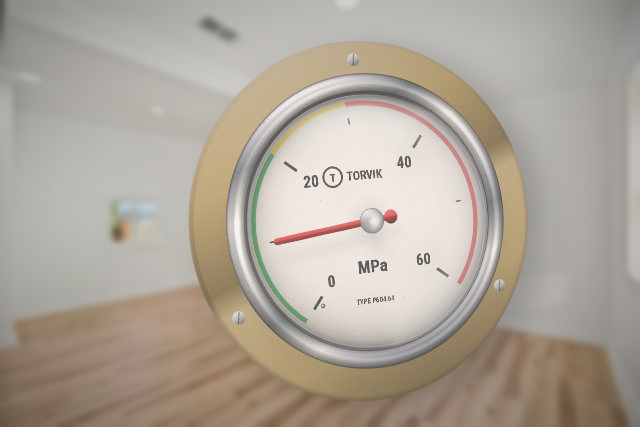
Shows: 10 MPa
